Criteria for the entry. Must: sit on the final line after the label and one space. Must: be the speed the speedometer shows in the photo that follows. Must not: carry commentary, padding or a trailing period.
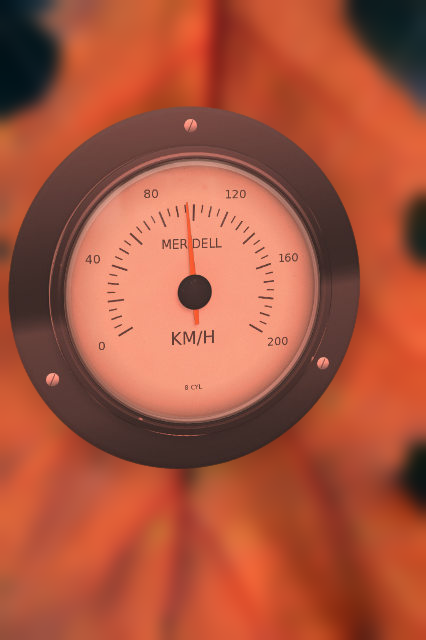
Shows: 95 km/h
